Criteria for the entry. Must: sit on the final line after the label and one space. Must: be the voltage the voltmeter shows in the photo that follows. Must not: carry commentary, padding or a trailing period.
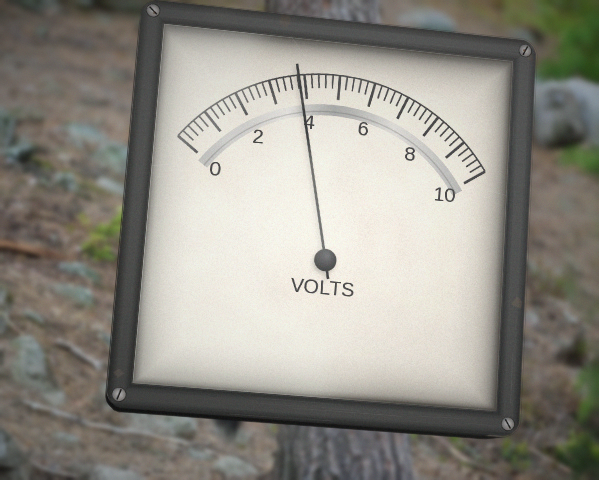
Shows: 3.8 V
